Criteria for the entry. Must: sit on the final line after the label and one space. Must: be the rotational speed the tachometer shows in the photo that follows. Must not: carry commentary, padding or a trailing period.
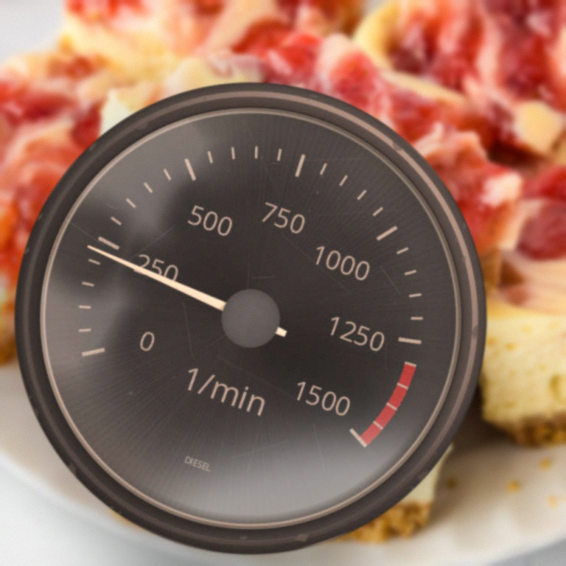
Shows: 225 rpm
